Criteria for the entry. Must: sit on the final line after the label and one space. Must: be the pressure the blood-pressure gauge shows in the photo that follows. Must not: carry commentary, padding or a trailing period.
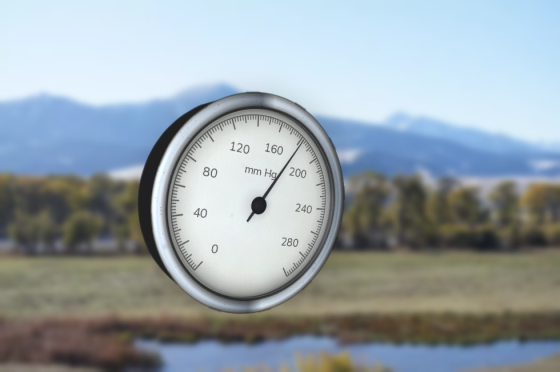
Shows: 180 mmHg
